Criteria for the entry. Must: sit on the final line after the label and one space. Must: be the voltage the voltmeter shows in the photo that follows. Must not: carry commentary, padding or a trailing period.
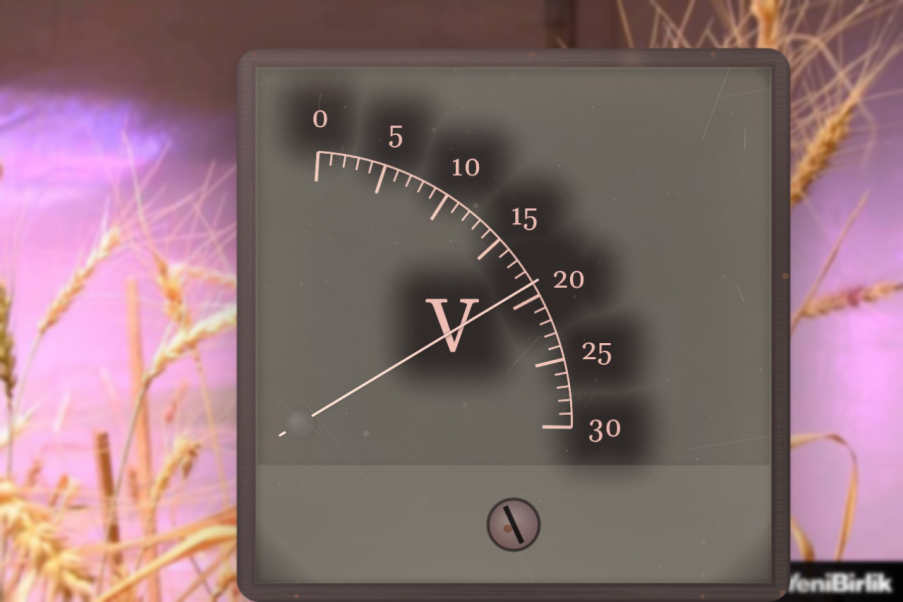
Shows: 19 V
